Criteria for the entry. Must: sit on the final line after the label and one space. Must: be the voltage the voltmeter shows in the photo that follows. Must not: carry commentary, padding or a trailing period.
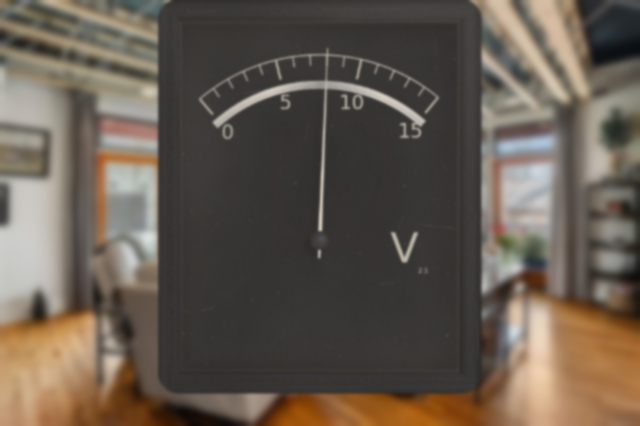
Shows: 8 V
